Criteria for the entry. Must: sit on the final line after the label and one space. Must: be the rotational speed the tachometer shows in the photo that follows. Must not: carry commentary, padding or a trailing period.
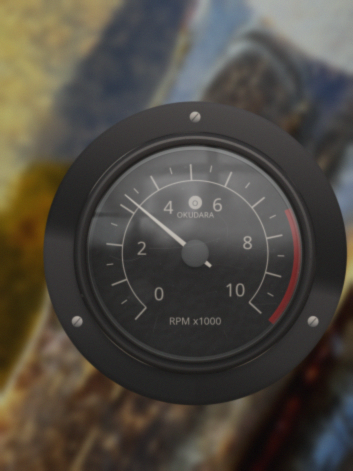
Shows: 3250 rpm
